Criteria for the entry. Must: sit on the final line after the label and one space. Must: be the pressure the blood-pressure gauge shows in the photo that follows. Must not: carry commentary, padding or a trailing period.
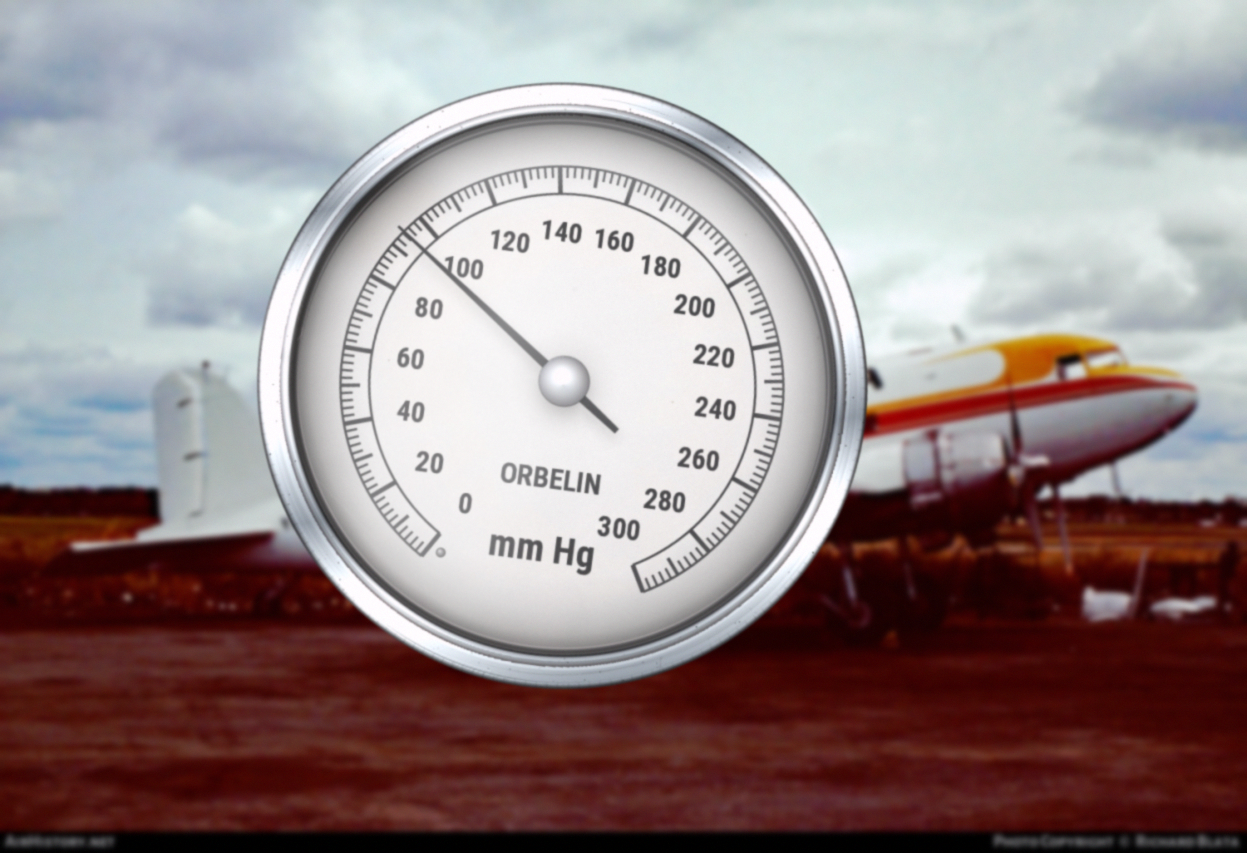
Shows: 94 mmHg
